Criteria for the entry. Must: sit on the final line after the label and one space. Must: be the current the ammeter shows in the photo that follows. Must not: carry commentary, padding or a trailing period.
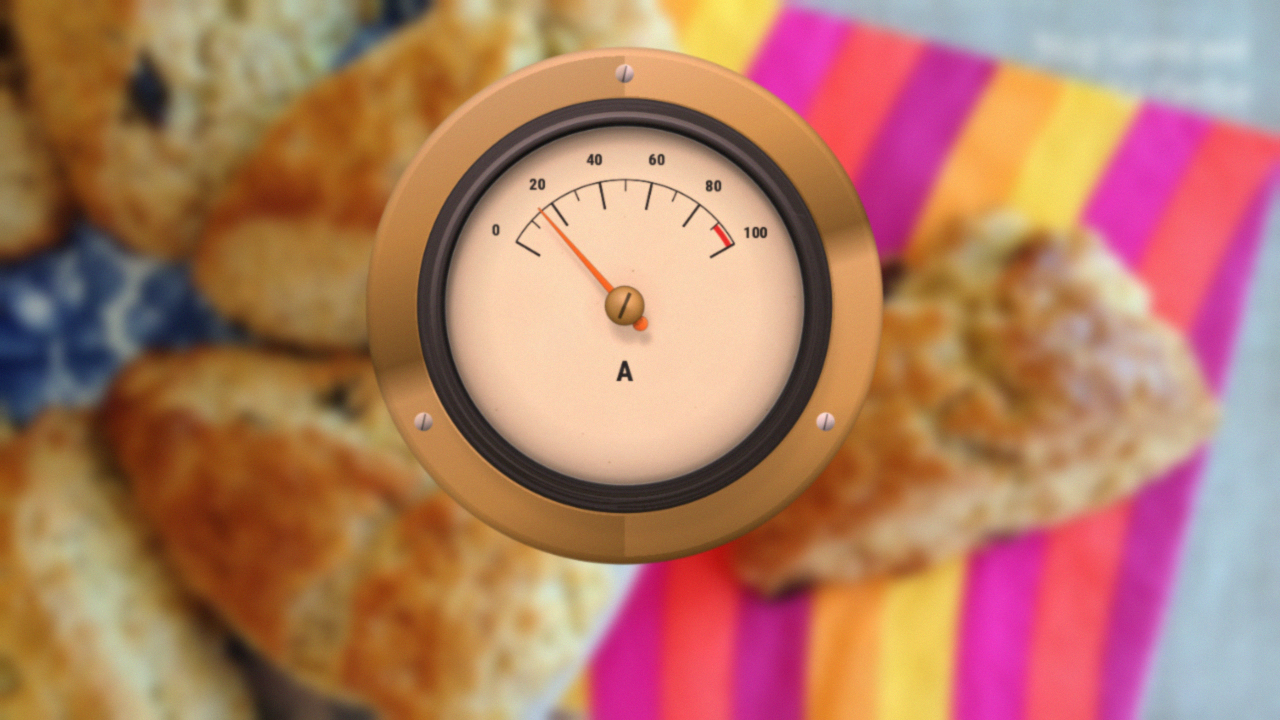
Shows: 15 A
